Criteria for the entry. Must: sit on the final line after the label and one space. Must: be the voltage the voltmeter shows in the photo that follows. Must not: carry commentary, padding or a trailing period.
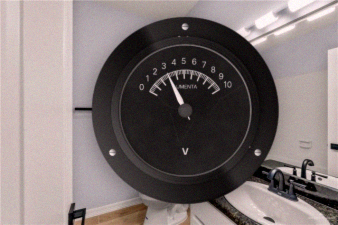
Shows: 3 V
